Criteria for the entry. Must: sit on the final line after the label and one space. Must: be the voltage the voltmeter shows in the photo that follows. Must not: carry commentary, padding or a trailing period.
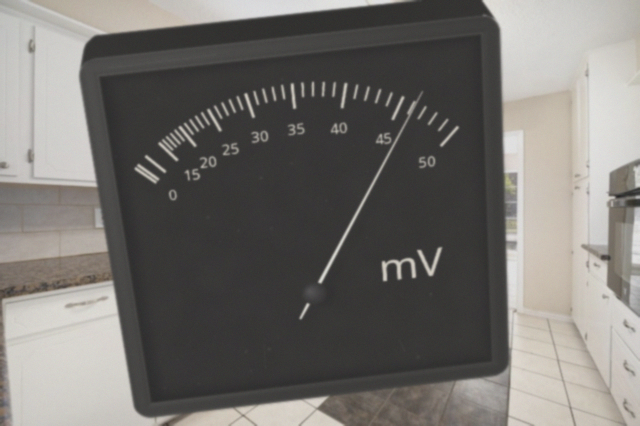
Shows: 46 mV
